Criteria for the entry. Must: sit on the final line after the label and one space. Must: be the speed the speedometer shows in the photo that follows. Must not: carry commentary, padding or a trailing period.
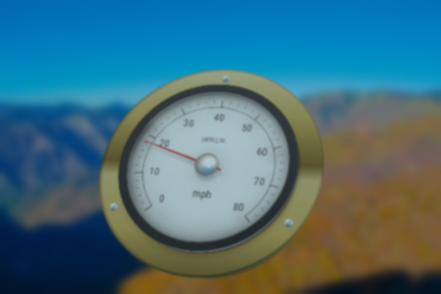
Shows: 18 mph
